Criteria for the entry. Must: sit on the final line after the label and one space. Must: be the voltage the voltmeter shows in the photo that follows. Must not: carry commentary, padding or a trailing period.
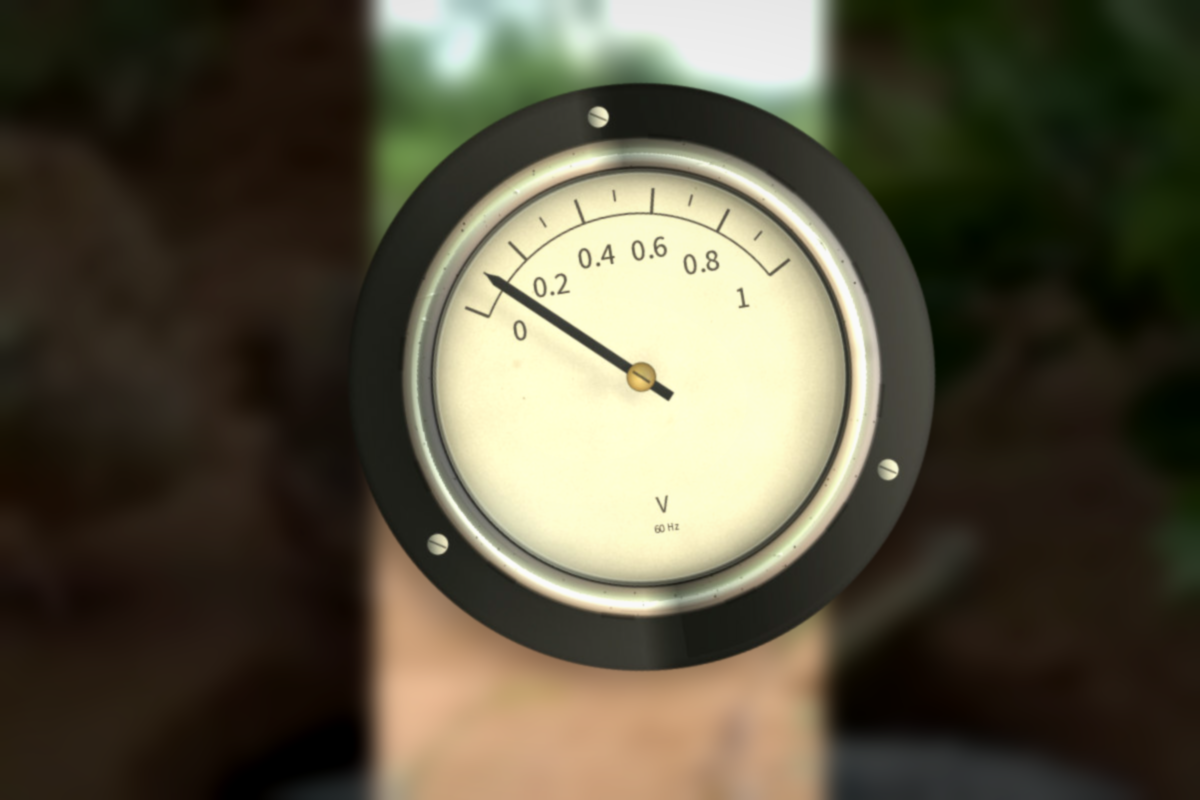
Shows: 0.1 V
